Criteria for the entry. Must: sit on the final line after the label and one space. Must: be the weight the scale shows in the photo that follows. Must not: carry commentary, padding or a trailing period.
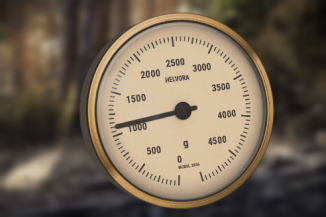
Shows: 1100 g
